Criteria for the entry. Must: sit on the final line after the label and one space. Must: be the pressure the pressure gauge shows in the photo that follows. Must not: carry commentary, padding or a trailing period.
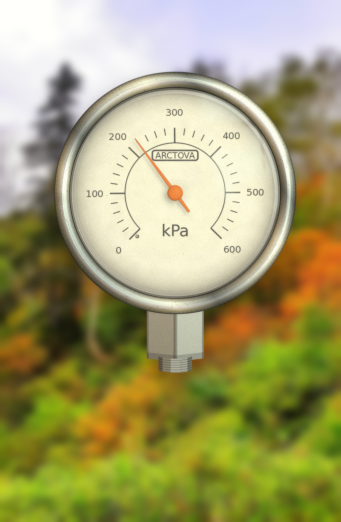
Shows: 220 kPa
